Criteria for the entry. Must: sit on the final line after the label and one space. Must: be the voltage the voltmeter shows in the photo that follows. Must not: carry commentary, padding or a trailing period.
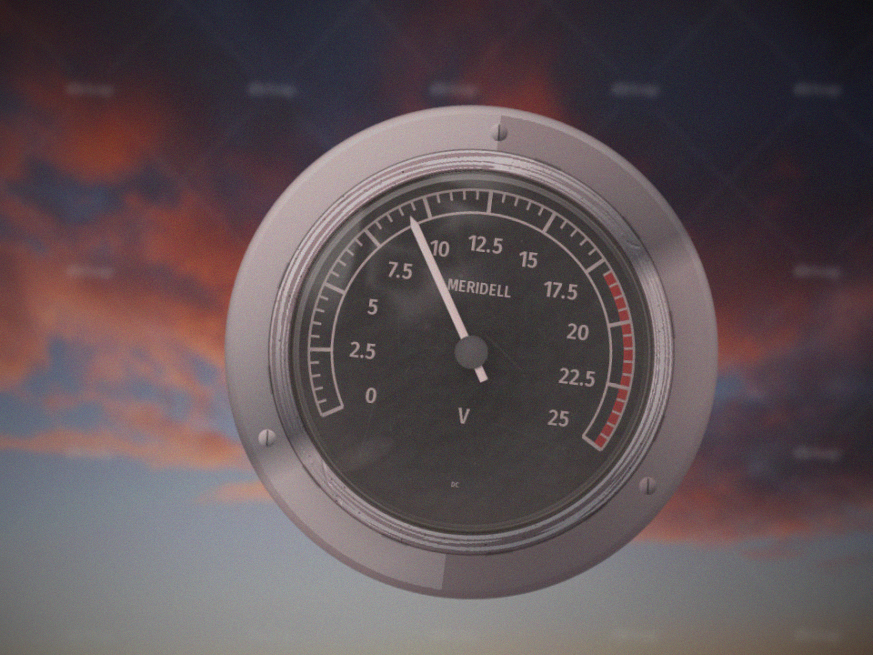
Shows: 9.25 V
